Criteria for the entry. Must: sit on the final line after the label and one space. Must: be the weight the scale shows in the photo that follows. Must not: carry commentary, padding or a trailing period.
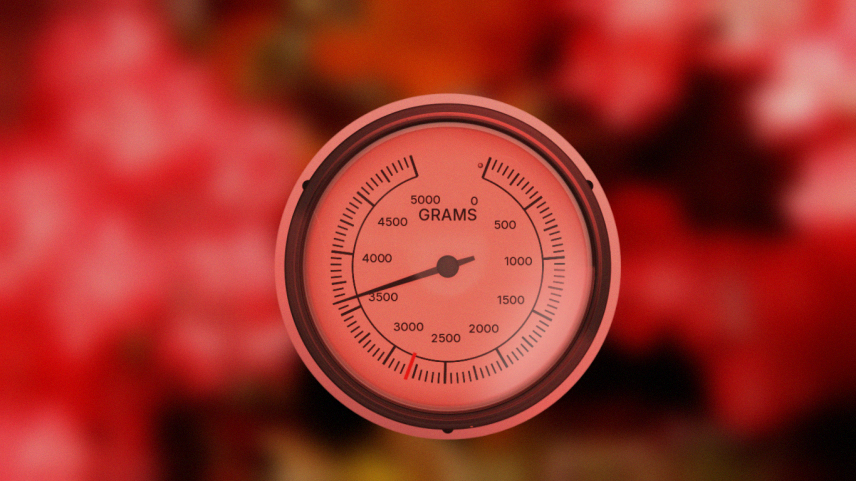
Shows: 3600 g
